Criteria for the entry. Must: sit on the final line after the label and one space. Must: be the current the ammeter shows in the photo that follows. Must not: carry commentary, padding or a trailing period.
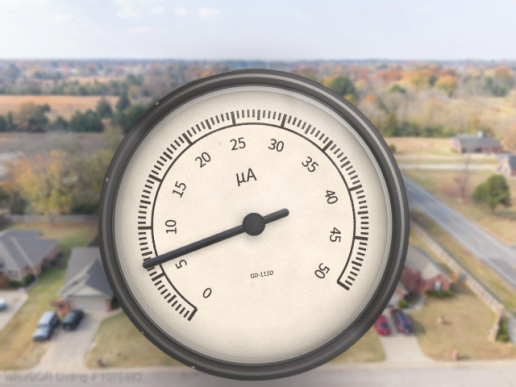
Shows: 6.5 µA
